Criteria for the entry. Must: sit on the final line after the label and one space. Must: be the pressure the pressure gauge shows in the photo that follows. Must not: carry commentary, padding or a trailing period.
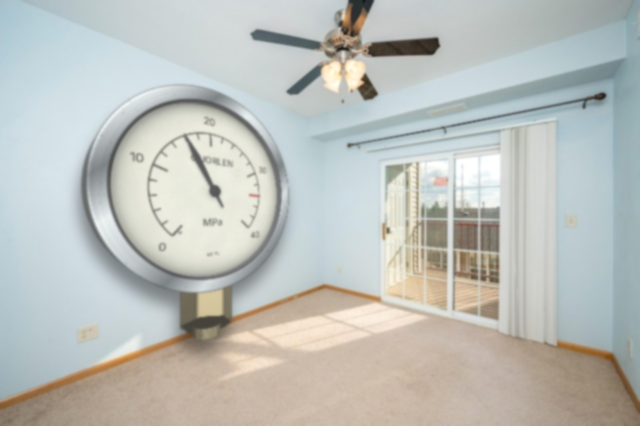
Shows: 16 MPa
